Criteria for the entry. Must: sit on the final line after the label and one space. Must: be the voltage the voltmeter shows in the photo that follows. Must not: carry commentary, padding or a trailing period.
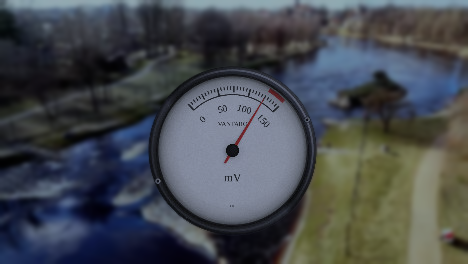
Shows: 125 mV
